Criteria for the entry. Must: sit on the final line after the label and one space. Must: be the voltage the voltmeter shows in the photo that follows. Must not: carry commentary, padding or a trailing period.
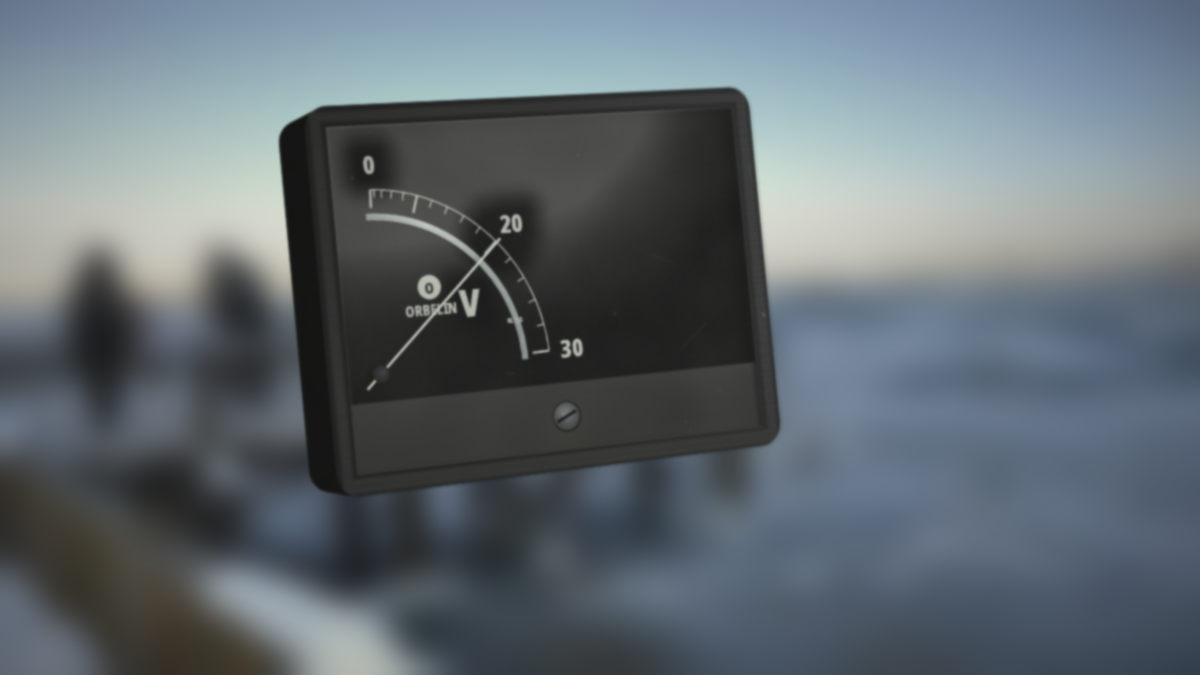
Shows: 20 V
